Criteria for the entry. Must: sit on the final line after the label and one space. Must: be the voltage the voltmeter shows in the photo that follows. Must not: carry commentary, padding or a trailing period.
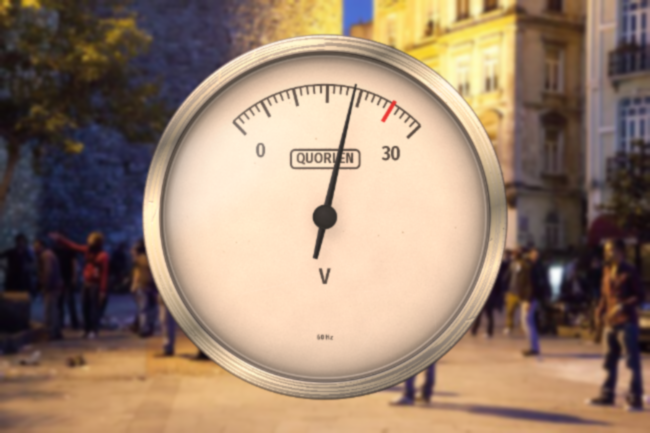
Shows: 19 V
